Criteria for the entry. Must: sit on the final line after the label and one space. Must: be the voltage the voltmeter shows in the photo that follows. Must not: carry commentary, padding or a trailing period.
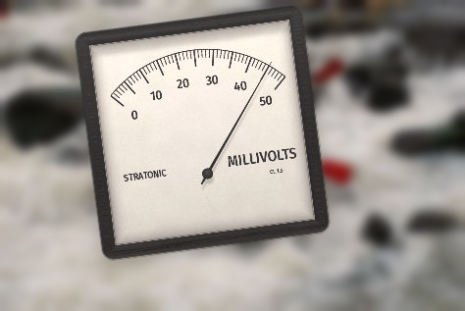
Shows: 45 mV
